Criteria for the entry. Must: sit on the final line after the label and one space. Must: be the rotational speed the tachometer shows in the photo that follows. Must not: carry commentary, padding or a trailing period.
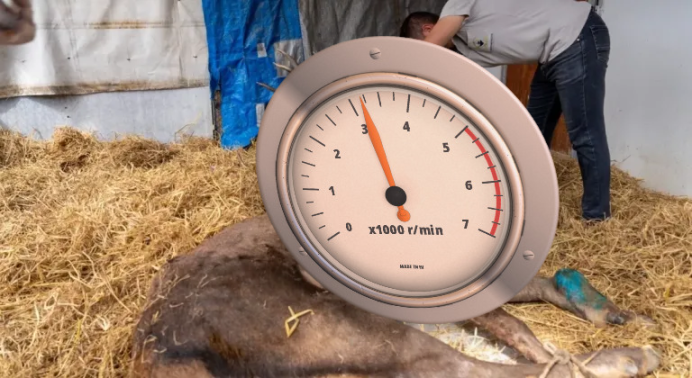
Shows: 3250 rpm
